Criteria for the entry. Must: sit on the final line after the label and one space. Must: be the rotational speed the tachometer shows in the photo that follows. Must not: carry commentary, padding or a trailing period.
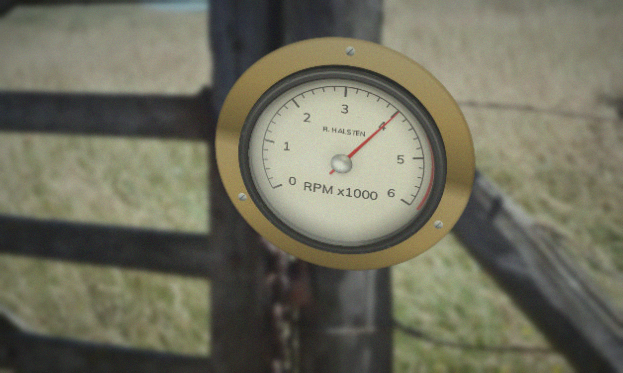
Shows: 4000 rpm
